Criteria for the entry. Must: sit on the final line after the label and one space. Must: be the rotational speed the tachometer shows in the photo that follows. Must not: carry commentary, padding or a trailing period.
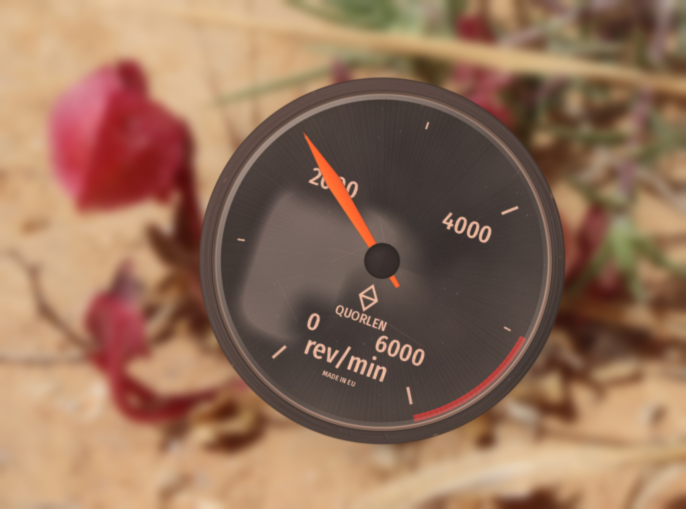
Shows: 2000 rpm
